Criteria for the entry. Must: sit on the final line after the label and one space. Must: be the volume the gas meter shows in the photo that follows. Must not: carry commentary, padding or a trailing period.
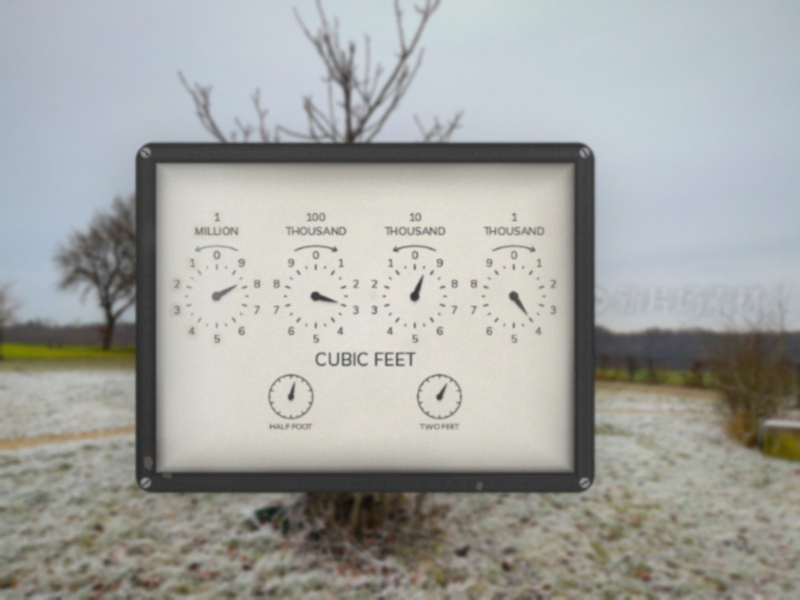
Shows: 829400 ft³
